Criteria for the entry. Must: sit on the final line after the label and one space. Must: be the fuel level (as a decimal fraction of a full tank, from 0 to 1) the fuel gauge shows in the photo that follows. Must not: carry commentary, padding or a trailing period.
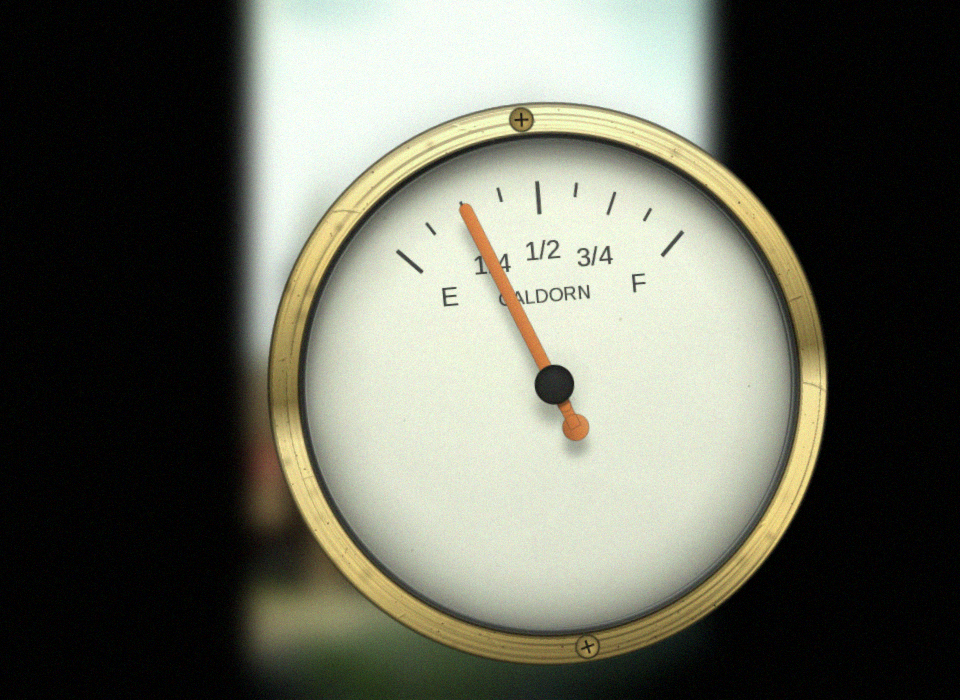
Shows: 0.25
